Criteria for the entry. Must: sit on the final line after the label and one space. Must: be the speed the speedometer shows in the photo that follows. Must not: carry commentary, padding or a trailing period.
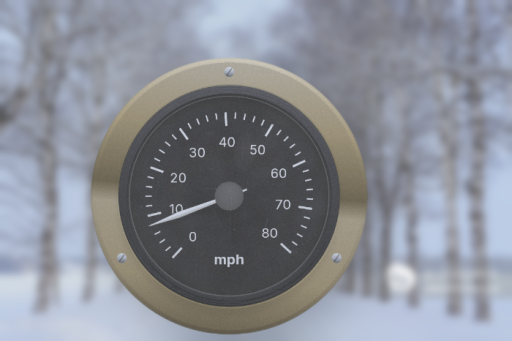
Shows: 8 mph
